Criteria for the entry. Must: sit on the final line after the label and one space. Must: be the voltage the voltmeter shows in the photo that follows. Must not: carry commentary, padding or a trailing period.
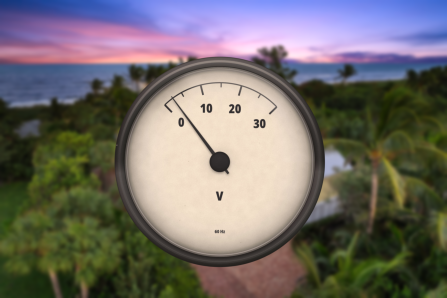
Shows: 2.5 V
